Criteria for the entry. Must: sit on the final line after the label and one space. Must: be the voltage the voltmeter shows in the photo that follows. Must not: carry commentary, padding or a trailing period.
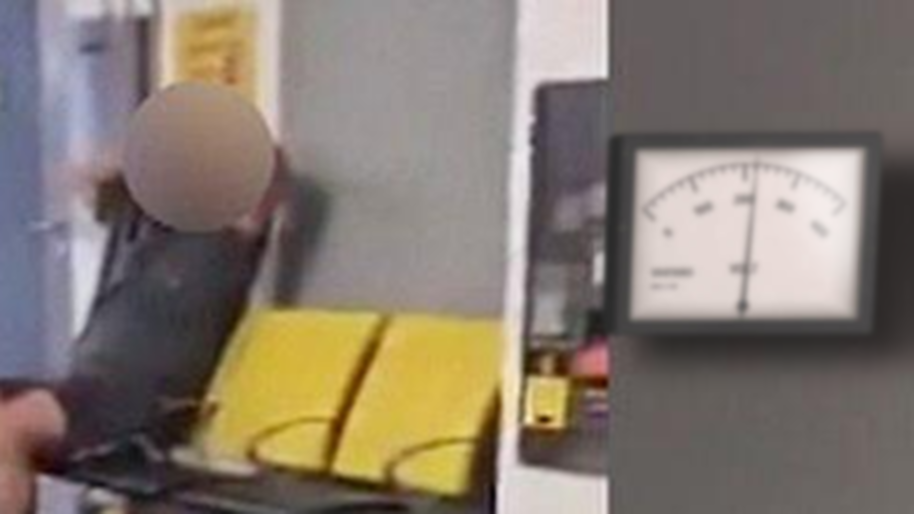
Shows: 220 V
